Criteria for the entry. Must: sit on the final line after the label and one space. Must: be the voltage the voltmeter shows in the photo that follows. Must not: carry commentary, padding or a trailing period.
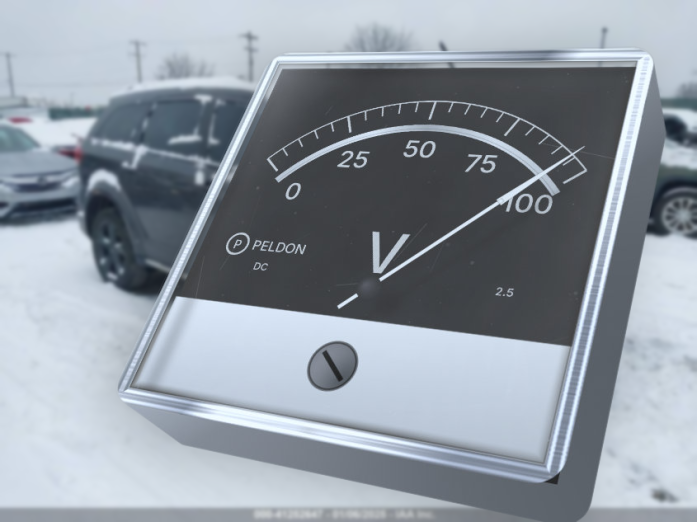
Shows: 95 V
